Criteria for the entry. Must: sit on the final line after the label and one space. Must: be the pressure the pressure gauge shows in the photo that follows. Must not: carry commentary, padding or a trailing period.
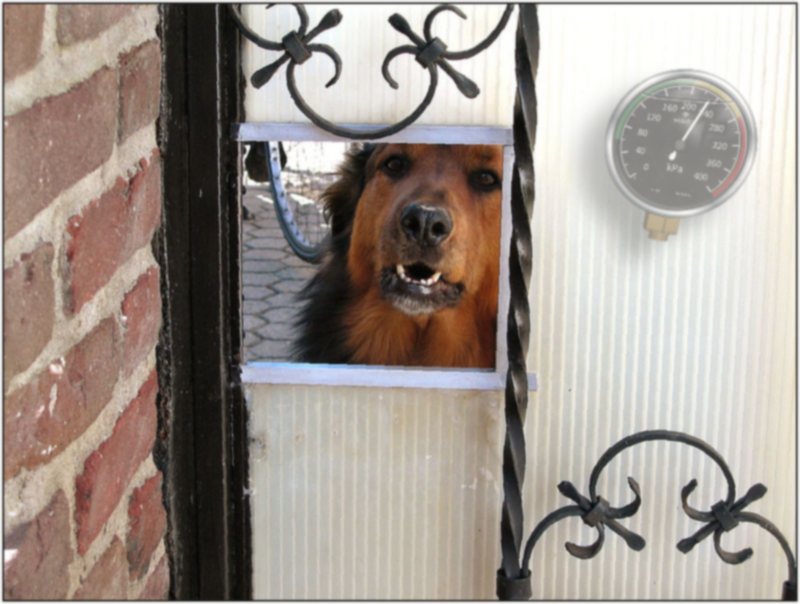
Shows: 230 kPa
